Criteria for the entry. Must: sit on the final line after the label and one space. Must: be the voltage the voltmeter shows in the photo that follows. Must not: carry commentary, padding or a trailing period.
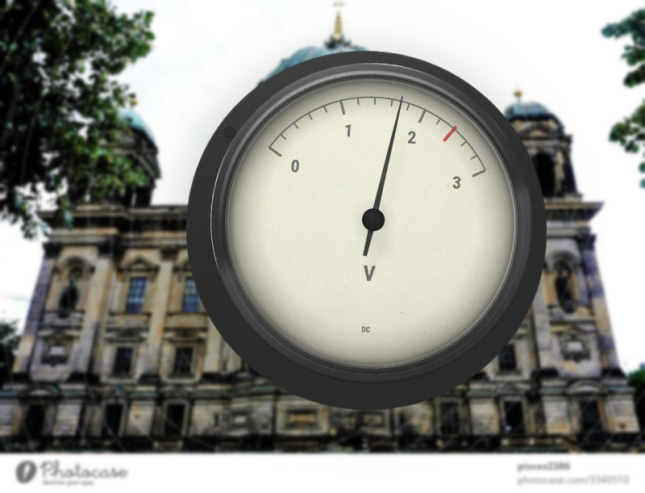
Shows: 1.7 V
